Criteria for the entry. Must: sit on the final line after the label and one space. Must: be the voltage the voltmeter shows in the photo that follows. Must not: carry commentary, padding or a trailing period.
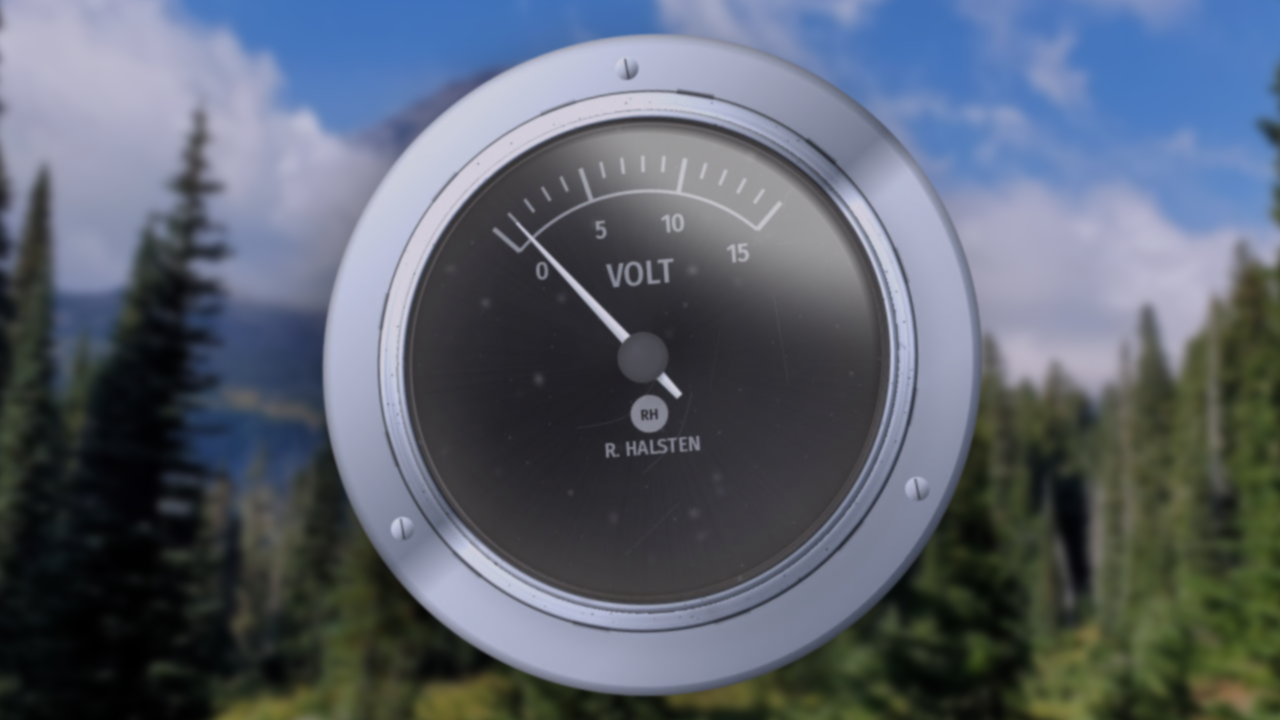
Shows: 1 V
